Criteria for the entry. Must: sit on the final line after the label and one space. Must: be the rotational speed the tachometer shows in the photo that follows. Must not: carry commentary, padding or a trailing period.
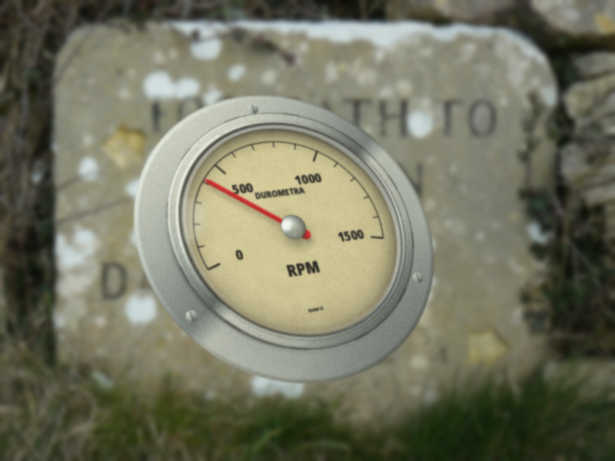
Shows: 400 rpm
